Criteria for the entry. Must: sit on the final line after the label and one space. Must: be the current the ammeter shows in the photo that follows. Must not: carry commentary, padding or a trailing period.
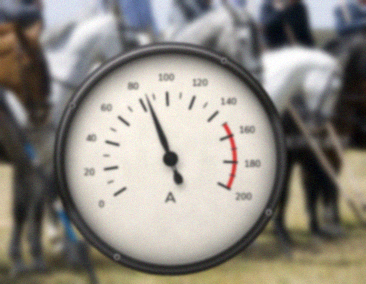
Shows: 85 A
